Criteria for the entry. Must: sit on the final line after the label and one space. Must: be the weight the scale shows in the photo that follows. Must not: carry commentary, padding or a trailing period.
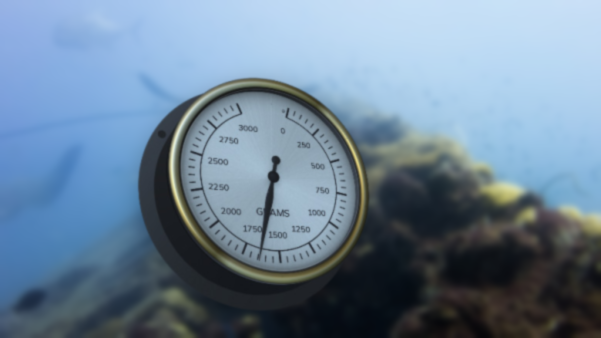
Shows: 1650 g
